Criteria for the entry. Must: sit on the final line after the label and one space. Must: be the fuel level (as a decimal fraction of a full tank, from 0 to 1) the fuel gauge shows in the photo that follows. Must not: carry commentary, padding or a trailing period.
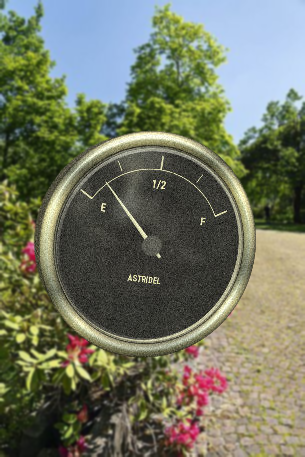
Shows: 0.125
